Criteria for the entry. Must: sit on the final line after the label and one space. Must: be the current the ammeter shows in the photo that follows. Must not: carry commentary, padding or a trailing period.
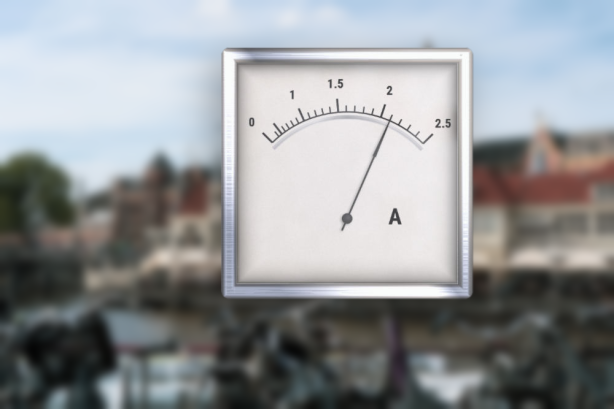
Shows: 2.1 A
